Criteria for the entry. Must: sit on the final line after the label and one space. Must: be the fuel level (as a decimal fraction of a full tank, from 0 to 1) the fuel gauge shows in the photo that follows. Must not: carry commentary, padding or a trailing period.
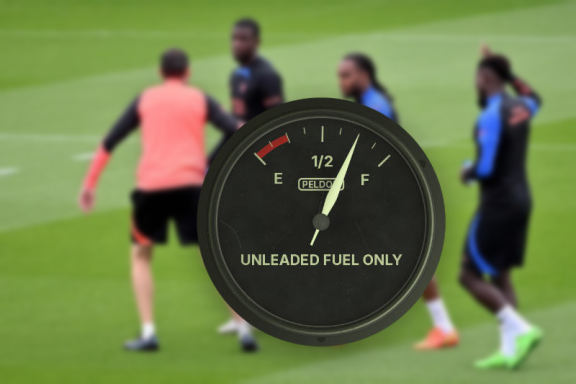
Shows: 0.75
